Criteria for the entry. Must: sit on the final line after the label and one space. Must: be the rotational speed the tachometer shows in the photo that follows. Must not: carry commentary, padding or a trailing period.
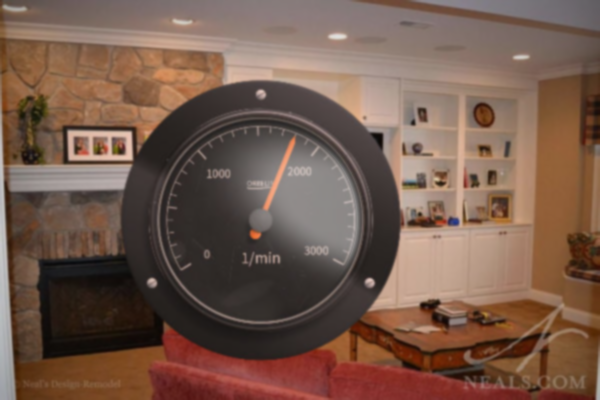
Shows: 1800 rpm
